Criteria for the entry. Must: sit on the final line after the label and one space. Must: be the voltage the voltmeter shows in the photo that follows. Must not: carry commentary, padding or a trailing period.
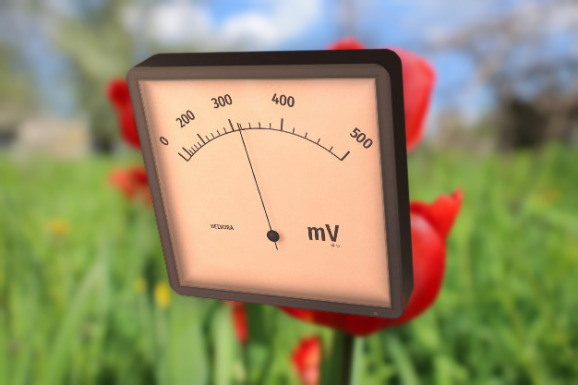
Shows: 320 mV
